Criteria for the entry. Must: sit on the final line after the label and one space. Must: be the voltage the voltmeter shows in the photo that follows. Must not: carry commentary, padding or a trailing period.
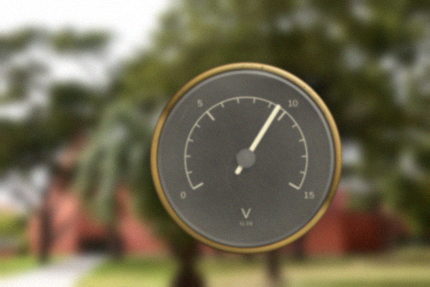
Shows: 9.5 V
